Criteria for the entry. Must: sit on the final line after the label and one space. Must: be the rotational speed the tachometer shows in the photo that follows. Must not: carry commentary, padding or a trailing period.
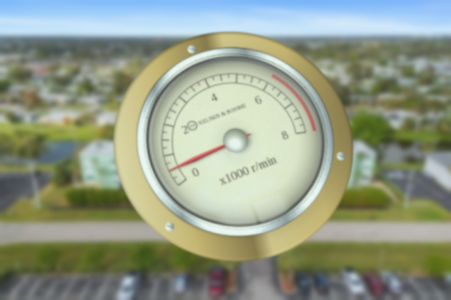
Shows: 500 rpm
